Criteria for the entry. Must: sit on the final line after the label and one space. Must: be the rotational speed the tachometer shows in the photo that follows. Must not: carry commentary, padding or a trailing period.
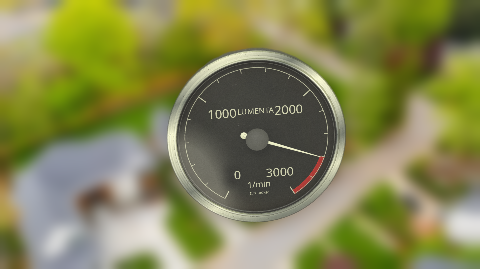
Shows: 2600 rpm
